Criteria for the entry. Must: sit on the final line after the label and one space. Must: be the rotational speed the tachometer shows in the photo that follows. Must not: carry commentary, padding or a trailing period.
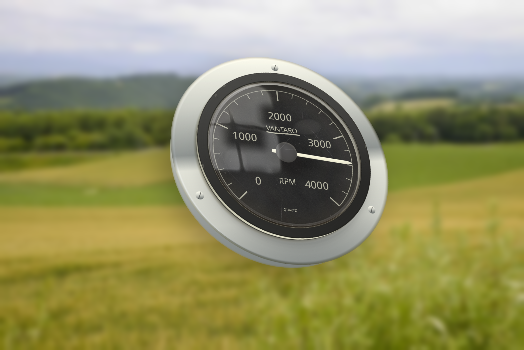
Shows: 3400 rpm
